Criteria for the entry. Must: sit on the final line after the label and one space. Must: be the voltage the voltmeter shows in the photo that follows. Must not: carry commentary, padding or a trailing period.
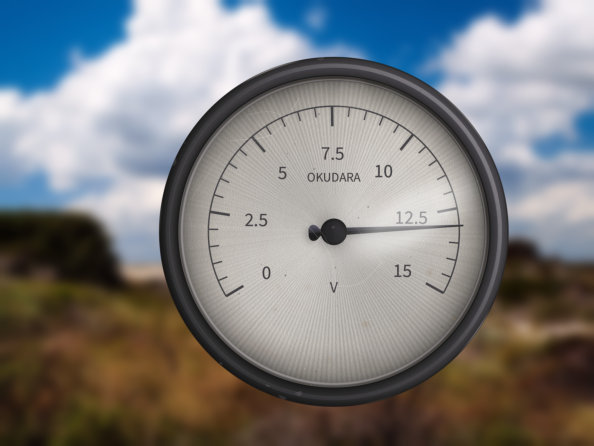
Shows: 13 V
